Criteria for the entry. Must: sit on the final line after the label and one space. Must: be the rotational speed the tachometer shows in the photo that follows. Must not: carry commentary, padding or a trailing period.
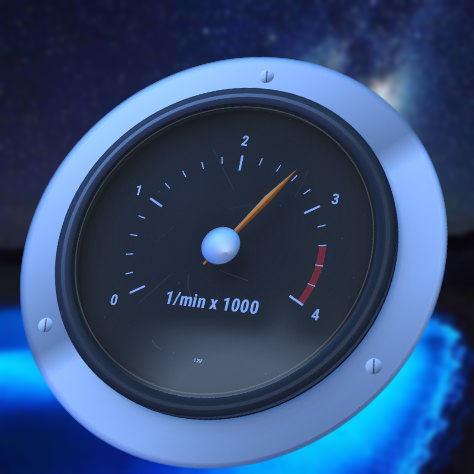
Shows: 2600 rpm
